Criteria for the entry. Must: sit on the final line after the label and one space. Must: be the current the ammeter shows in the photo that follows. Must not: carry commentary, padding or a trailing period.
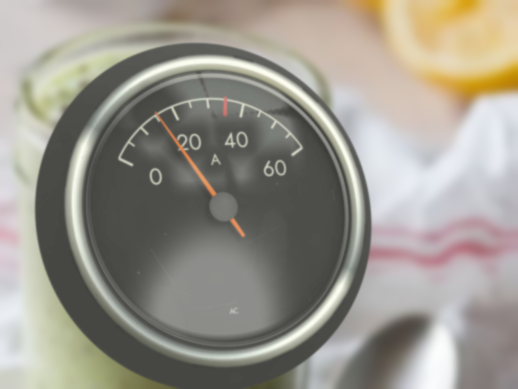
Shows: 15 A
